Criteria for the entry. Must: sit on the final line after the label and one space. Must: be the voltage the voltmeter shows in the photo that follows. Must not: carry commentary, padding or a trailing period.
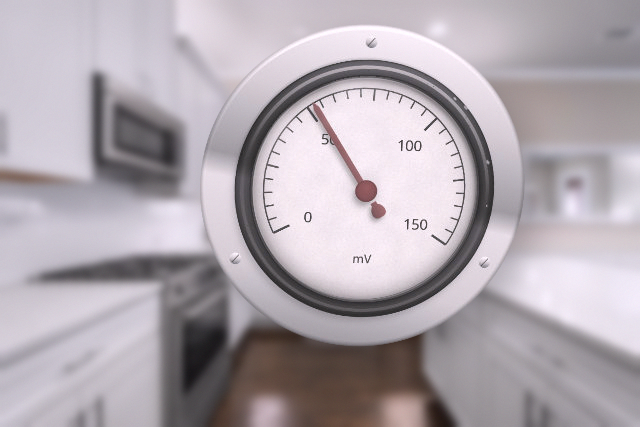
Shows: 52.5 mV
